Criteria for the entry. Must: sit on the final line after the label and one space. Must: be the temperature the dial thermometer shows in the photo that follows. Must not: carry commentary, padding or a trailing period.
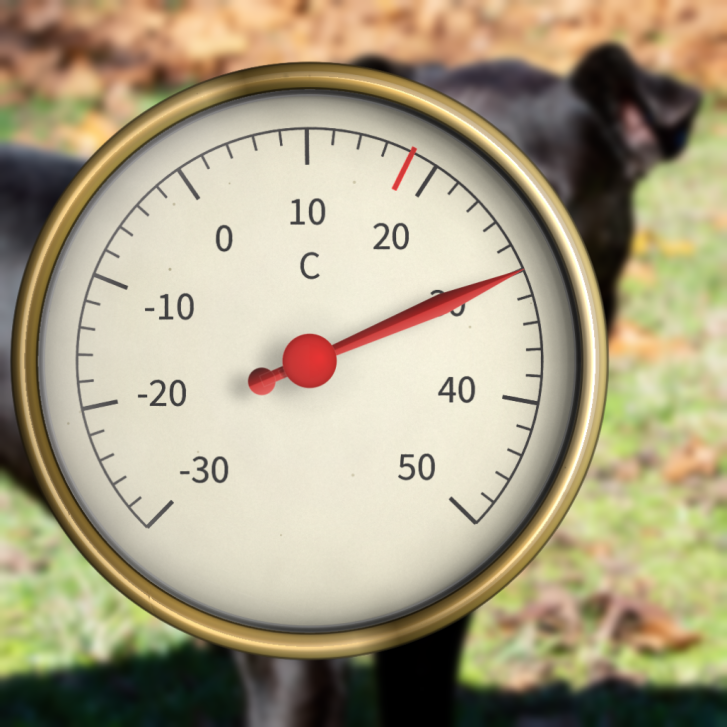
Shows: 30 °C
